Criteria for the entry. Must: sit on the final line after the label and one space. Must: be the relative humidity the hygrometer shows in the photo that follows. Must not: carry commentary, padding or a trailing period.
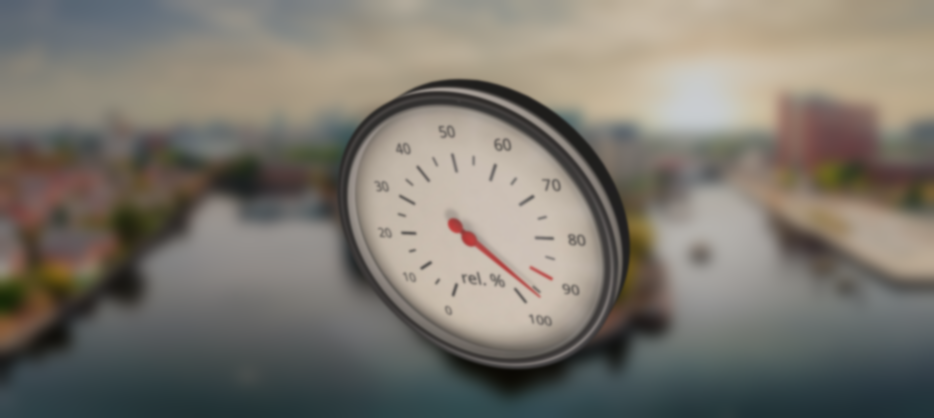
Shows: 95 %
